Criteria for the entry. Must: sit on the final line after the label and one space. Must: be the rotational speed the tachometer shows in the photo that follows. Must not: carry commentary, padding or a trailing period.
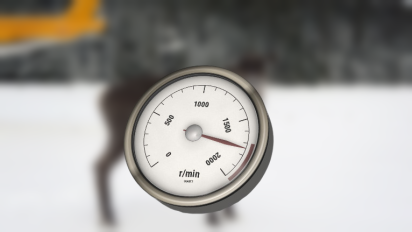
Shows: 1750 rpm
